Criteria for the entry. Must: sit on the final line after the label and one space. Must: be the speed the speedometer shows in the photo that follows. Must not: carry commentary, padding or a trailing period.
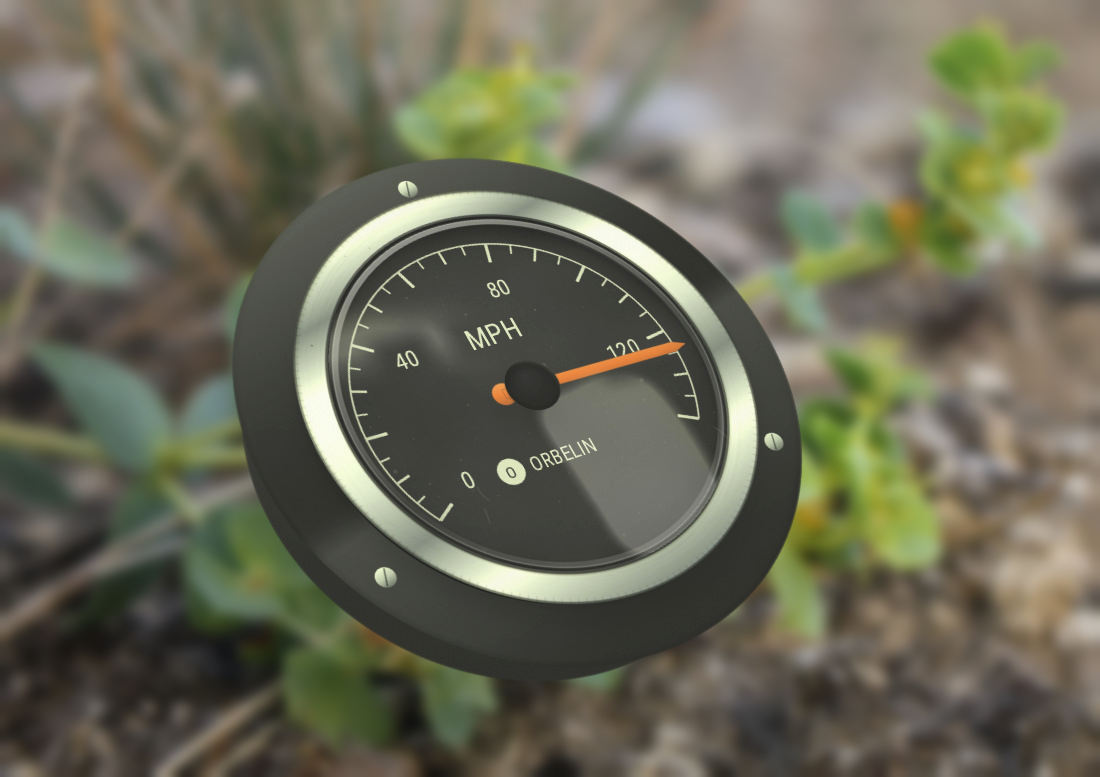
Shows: 125 mph
